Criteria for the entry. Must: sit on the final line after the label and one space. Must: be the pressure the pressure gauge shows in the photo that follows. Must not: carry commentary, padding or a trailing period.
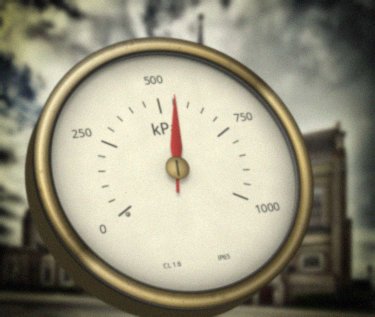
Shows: 550 kPa
